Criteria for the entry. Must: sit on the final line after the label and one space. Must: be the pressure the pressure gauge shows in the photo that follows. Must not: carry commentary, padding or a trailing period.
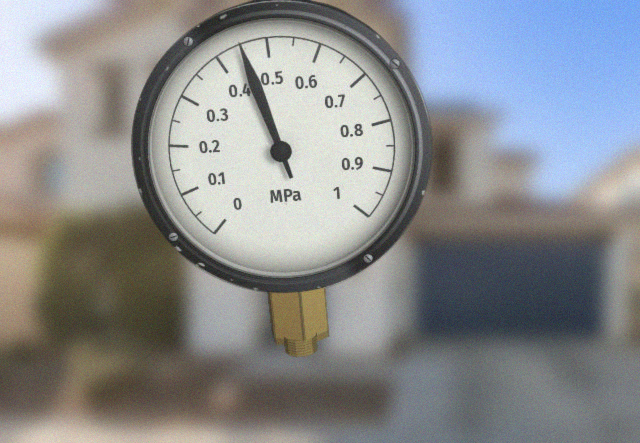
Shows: 0.45 MPa
